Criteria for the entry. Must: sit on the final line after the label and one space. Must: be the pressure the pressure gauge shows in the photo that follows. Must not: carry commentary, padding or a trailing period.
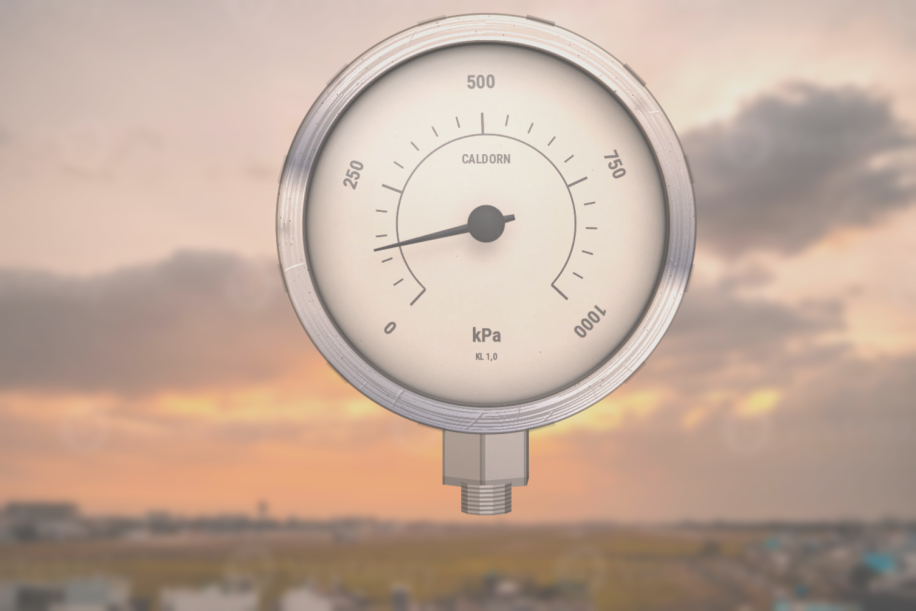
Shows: 125 kPa
